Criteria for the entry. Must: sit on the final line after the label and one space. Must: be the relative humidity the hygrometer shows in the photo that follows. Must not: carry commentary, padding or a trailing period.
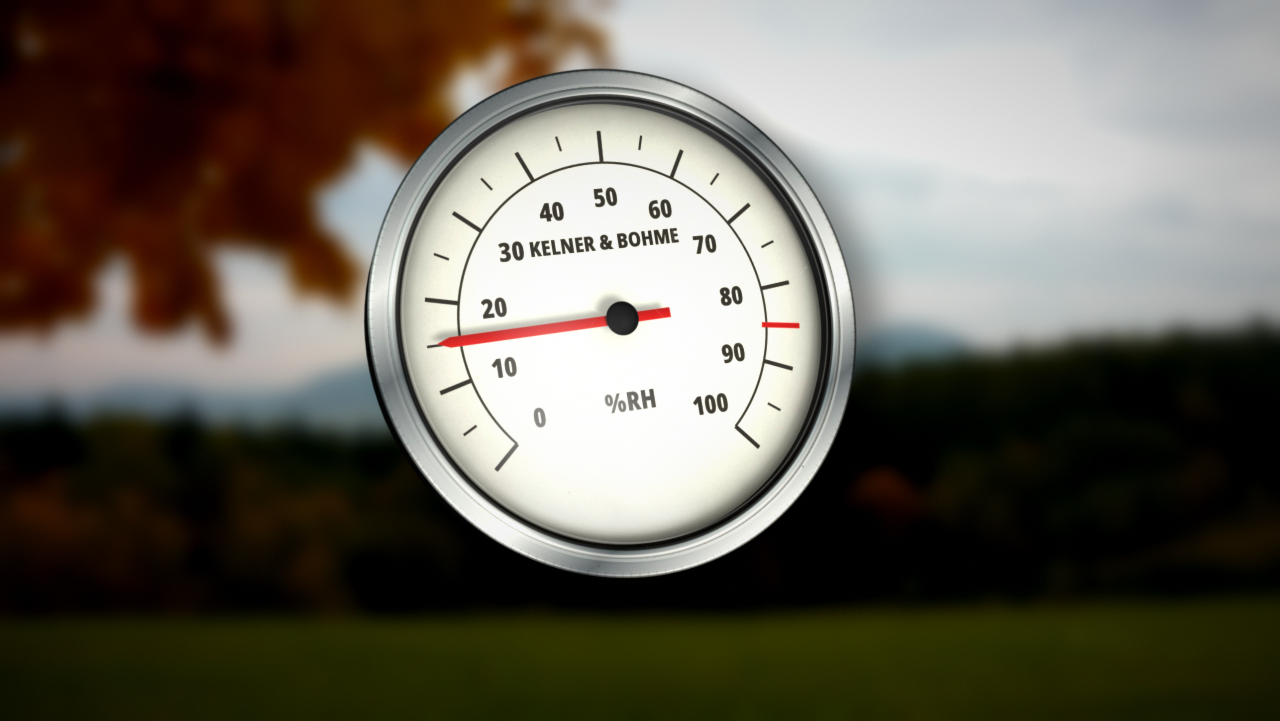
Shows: 15 %
